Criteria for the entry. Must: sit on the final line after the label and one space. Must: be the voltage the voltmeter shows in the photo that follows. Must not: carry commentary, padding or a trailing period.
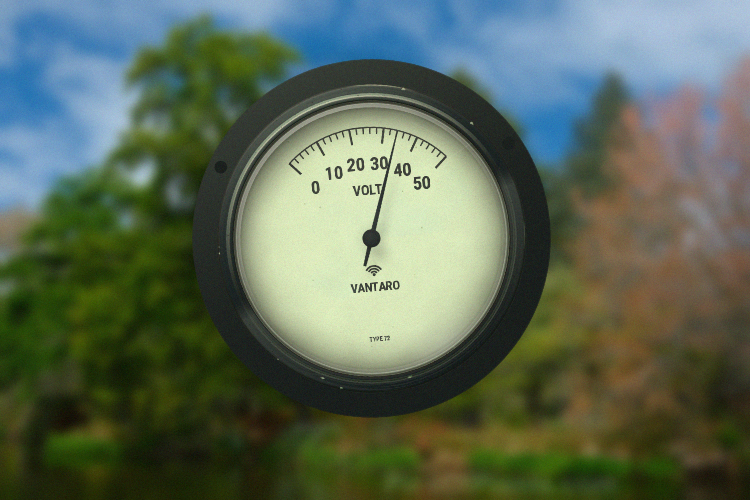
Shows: 34 V
